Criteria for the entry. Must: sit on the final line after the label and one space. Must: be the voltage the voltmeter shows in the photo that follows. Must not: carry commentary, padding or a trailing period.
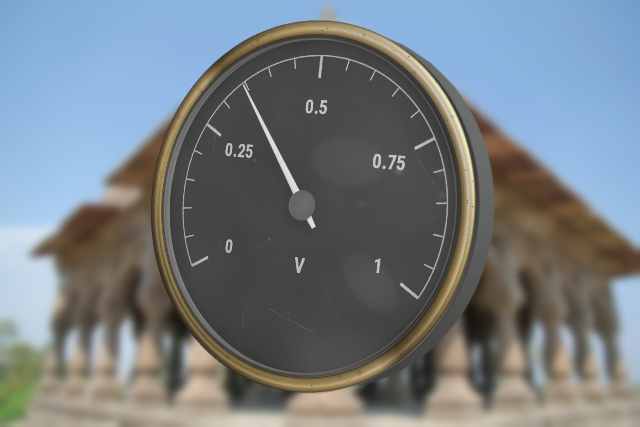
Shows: 0.35 V
